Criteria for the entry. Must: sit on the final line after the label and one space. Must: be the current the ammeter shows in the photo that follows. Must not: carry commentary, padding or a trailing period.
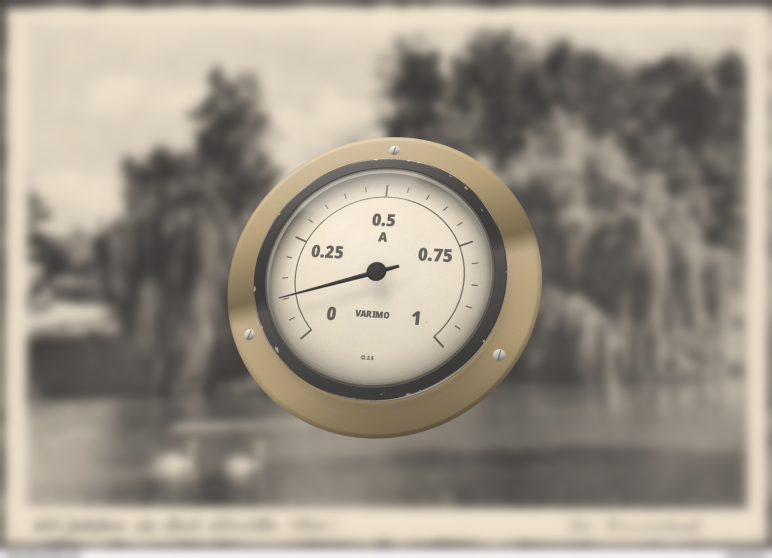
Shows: 0.1 A
